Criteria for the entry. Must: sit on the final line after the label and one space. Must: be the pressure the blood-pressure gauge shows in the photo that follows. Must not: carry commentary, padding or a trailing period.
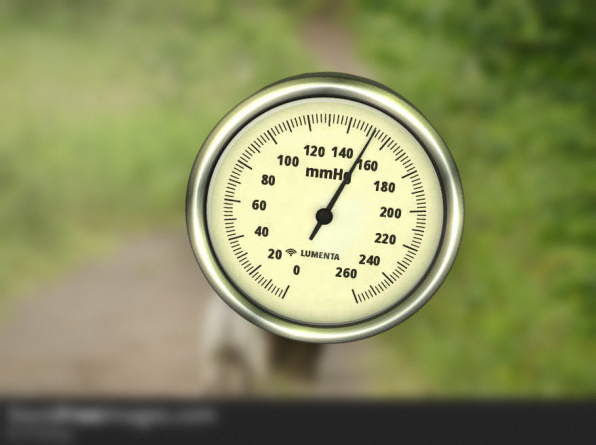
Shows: 152 mmHg
